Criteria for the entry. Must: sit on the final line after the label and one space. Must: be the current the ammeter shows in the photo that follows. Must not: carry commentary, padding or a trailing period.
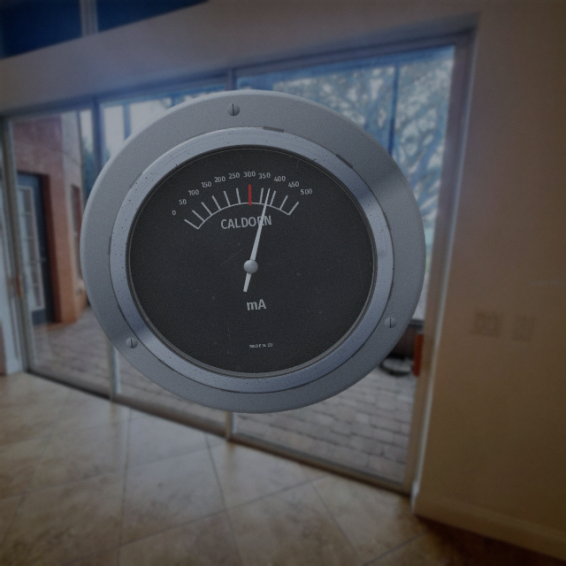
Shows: 375 mA
